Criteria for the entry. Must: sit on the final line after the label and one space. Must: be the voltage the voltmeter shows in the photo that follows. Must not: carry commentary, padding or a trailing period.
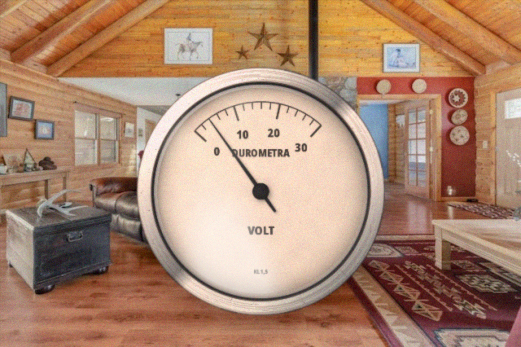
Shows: 4 V
